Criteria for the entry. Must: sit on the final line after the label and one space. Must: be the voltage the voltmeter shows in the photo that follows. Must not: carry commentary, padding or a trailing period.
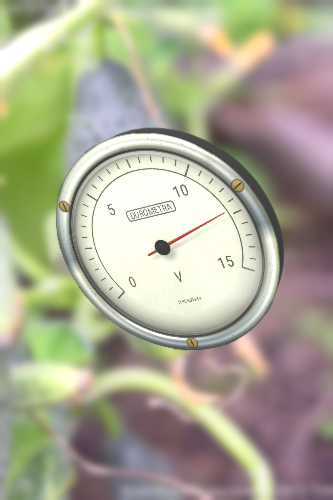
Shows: 12.25 V
